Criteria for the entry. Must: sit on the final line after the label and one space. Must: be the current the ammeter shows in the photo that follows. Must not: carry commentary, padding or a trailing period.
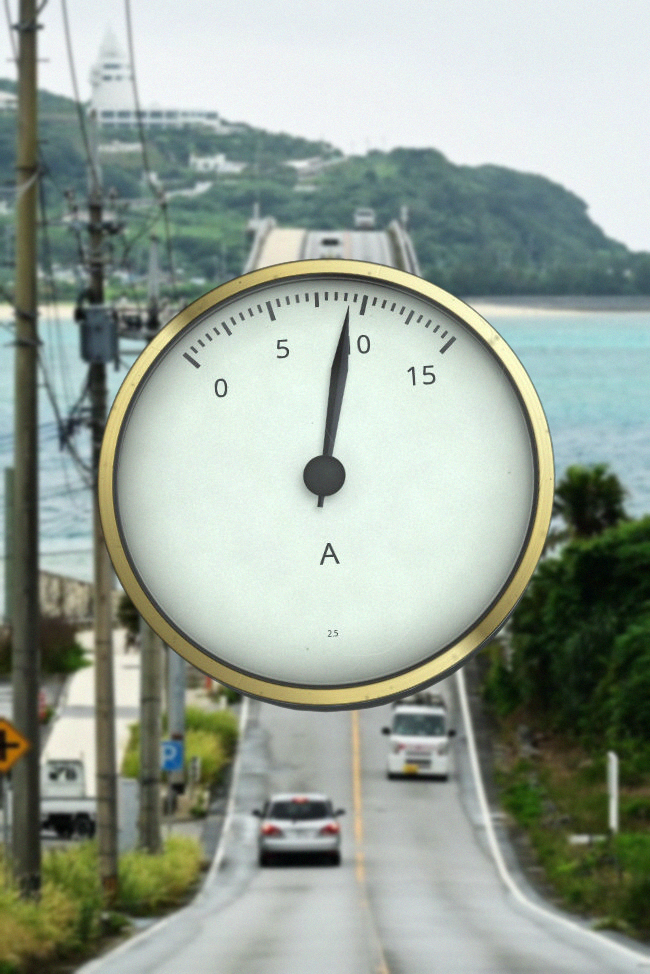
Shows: 9.25 A
